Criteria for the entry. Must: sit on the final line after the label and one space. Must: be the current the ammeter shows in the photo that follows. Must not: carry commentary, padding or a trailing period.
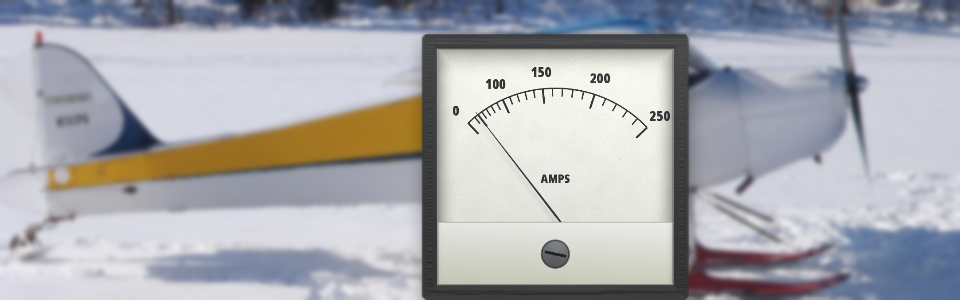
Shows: 50 A
